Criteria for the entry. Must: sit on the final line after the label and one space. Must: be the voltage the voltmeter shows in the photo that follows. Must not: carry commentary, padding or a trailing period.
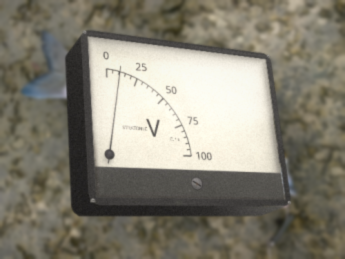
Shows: 10 V
